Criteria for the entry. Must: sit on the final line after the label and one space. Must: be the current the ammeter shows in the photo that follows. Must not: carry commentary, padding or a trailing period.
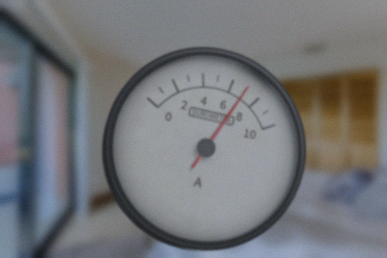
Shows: 7 A
